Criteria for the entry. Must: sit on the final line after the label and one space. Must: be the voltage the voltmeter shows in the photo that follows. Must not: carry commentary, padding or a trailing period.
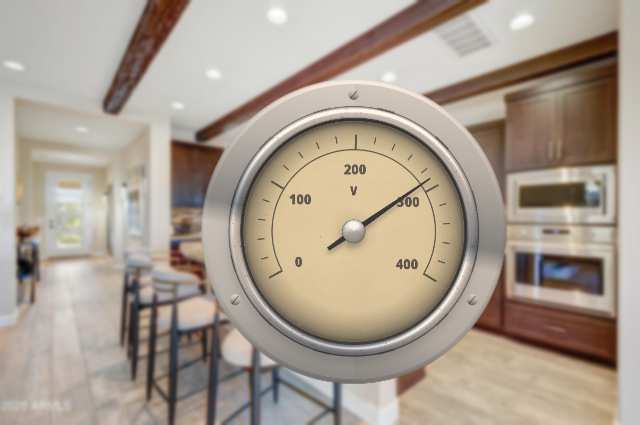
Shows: 290 V
